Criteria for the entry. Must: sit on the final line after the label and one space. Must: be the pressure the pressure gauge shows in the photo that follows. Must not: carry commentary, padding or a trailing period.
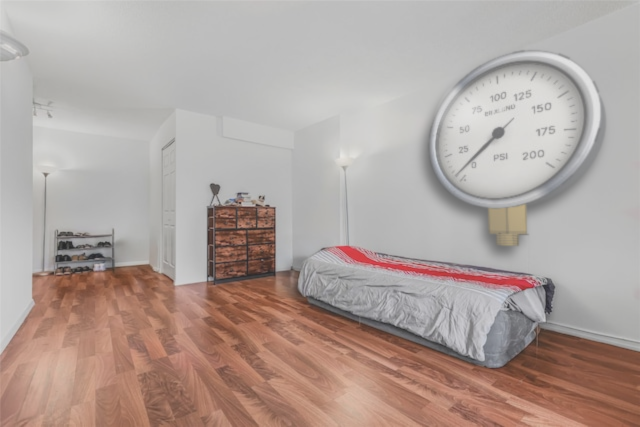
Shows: 5 psi
